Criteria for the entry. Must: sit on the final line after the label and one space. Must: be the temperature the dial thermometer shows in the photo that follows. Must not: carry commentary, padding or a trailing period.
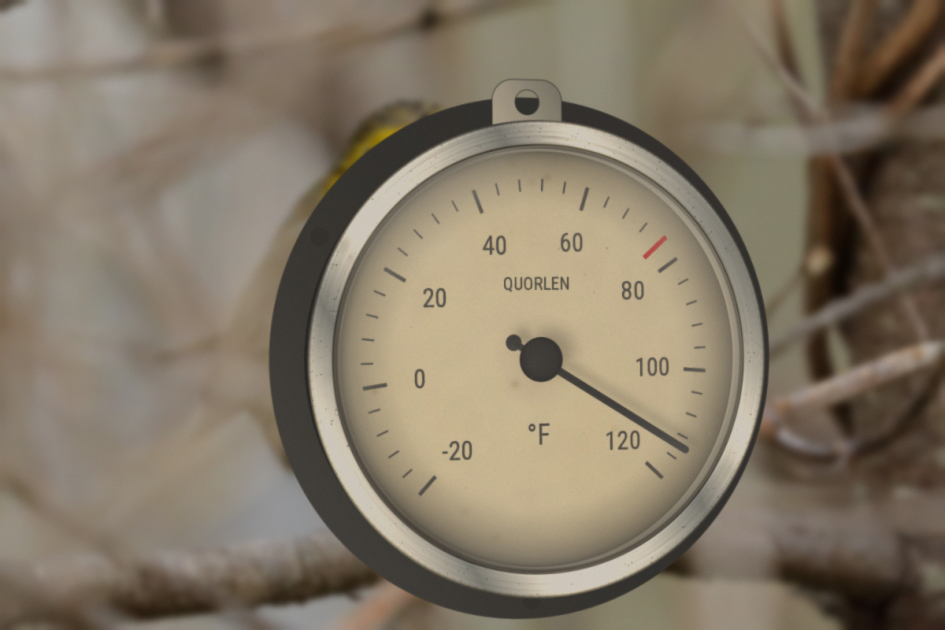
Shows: 114 °F
